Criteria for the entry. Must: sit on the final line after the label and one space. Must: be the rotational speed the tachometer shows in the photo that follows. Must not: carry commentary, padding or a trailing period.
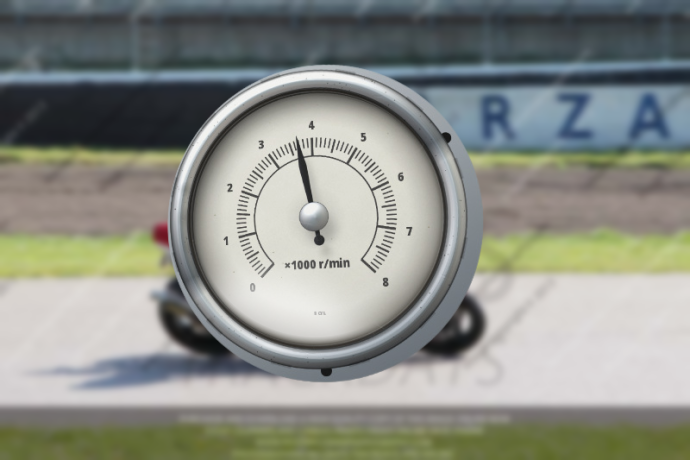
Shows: 3700 rpm
